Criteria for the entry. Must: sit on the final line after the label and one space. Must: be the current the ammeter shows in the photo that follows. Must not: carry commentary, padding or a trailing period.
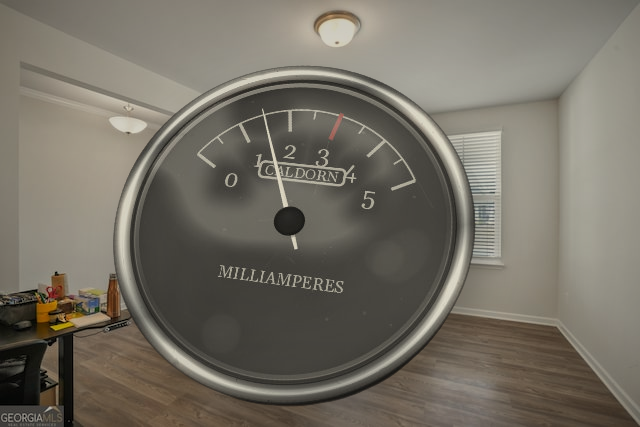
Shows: 1.5 mA
